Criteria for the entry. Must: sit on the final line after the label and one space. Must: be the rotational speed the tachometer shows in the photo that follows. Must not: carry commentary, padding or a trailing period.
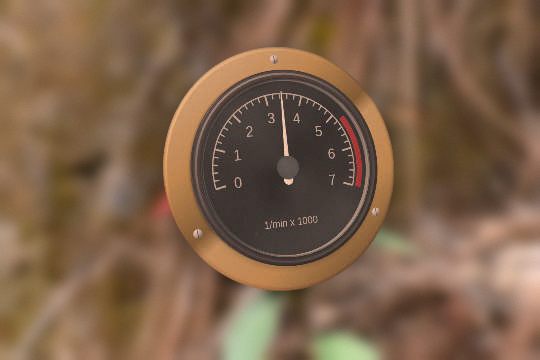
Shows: 3400 rpm
